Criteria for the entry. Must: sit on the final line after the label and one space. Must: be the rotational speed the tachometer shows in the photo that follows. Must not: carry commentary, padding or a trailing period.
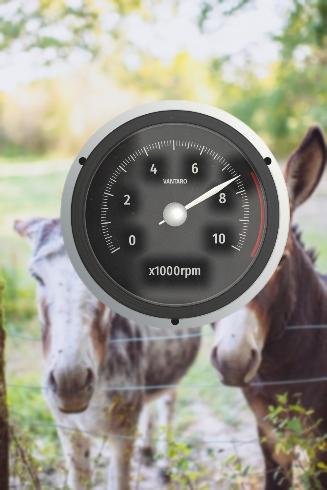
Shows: 7500 rpm
